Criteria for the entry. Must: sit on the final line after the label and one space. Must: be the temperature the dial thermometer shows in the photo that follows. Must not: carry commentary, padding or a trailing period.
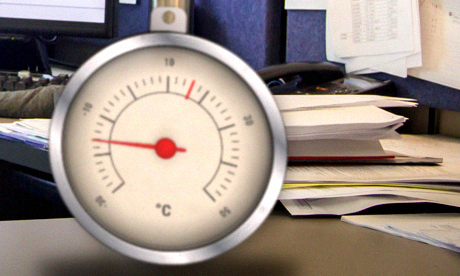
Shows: -16 °C
